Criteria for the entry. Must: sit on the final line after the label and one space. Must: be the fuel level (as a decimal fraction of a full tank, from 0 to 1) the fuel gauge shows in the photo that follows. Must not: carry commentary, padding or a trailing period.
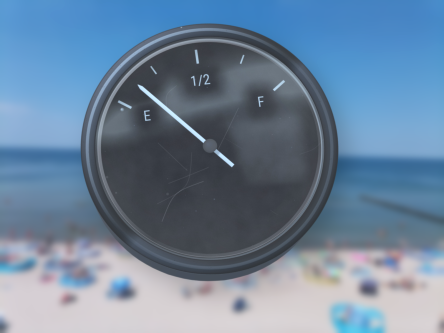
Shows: 0.125
